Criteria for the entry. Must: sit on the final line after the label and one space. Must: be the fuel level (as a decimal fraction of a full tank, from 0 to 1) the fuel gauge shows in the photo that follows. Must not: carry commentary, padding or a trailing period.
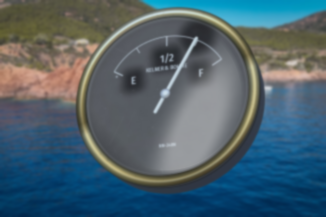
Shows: 0.75
